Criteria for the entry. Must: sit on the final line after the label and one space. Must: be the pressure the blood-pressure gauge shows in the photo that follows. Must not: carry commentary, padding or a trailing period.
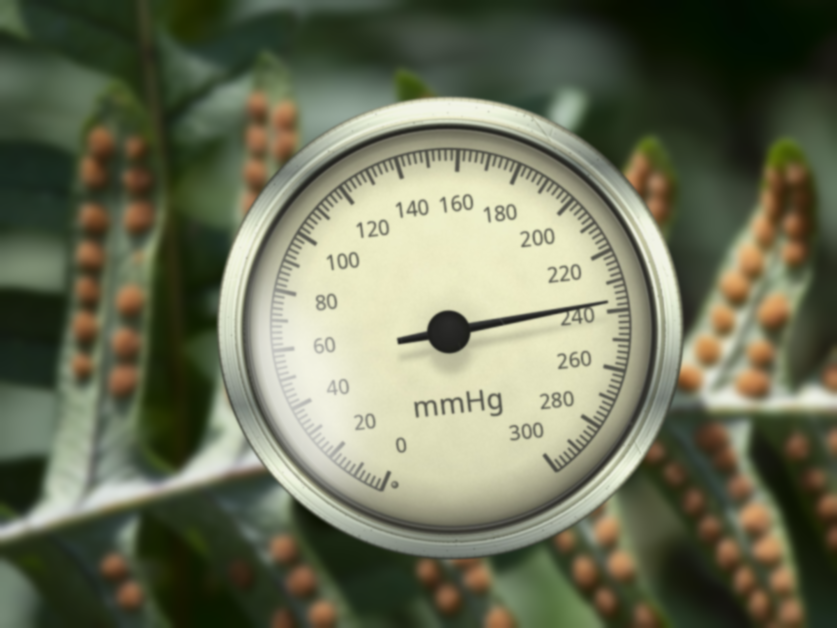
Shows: 236 mmHg
